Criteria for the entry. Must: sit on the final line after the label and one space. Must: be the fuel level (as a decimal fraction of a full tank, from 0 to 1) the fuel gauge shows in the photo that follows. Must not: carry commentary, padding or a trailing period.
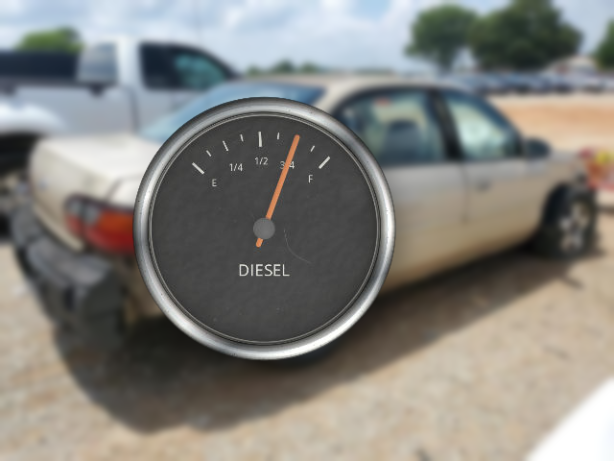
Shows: 0.75
